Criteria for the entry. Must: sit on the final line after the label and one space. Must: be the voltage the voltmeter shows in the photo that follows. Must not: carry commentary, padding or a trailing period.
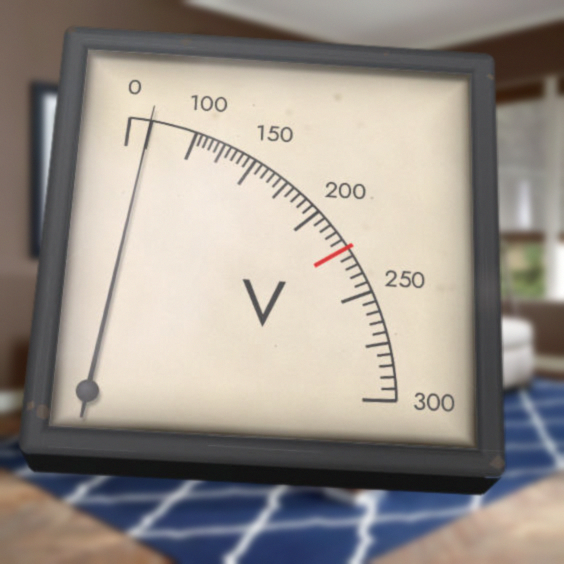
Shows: 50 V
